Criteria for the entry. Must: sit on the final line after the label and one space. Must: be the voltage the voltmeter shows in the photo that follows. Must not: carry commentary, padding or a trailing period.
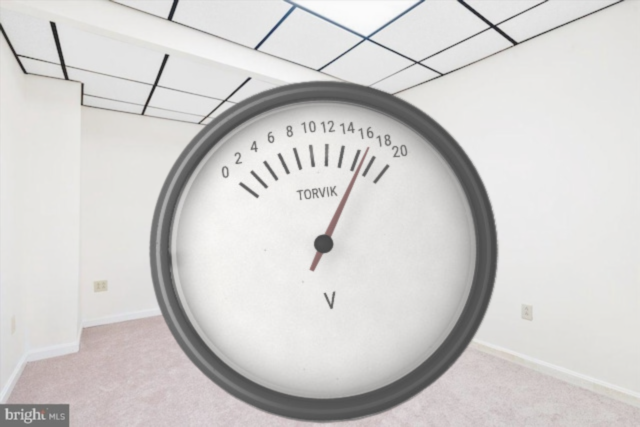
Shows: 17 V
